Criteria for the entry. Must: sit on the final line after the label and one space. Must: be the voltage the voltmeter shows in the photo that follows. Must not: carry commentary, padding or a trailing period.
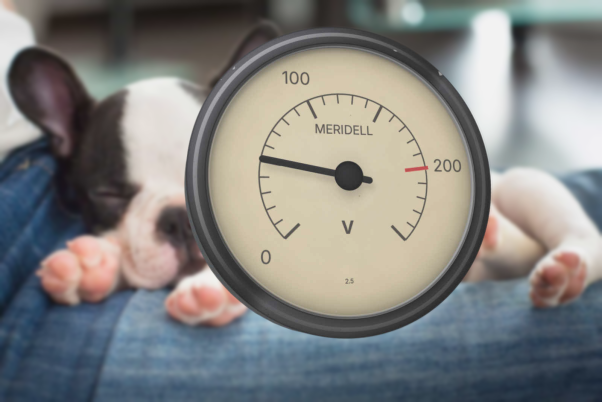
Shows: 50 V
